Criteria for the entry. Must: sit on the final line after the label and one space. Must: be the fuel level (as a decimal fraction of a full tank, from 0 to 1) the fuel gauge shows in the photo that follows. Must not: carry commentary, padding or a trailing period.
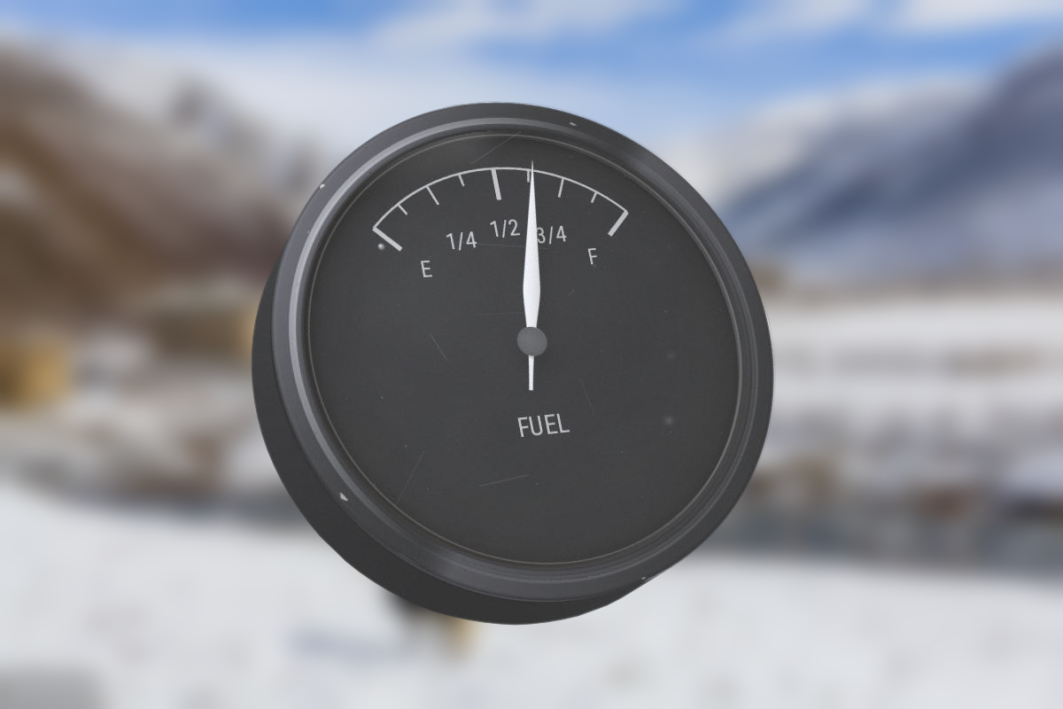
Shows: 0.625
